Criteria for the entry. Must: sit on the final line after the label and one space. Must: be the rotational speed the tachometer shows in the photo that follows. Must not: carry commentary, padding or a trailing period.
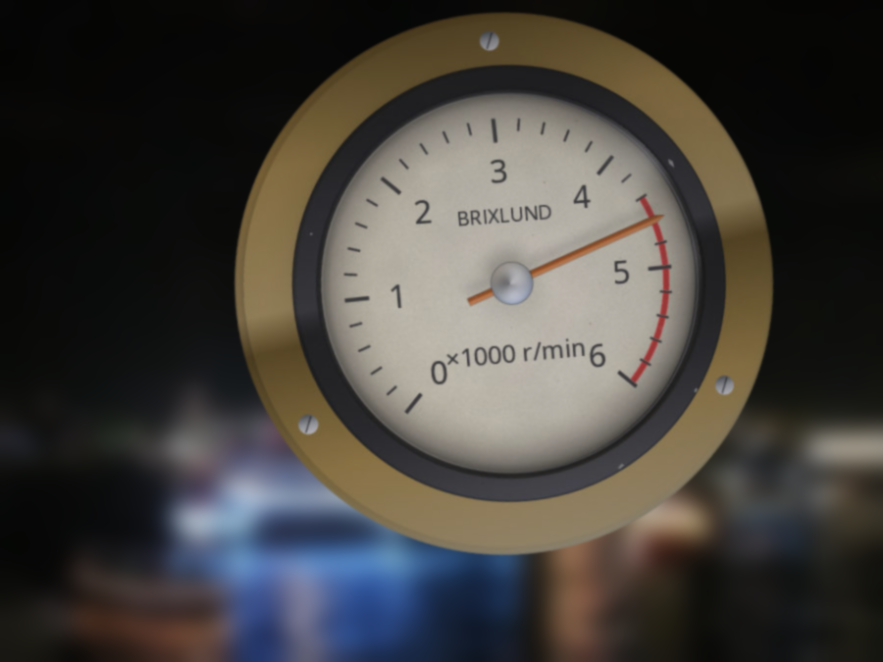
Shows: 4600 rpm
